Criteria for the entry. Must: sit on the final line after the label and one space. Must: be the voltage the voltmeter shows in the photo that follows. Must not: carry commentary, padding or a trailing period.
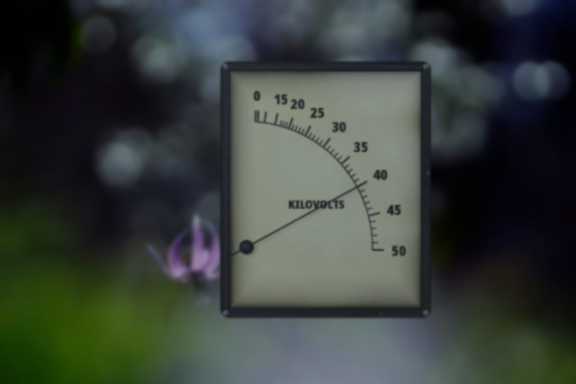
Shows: 40 kV
